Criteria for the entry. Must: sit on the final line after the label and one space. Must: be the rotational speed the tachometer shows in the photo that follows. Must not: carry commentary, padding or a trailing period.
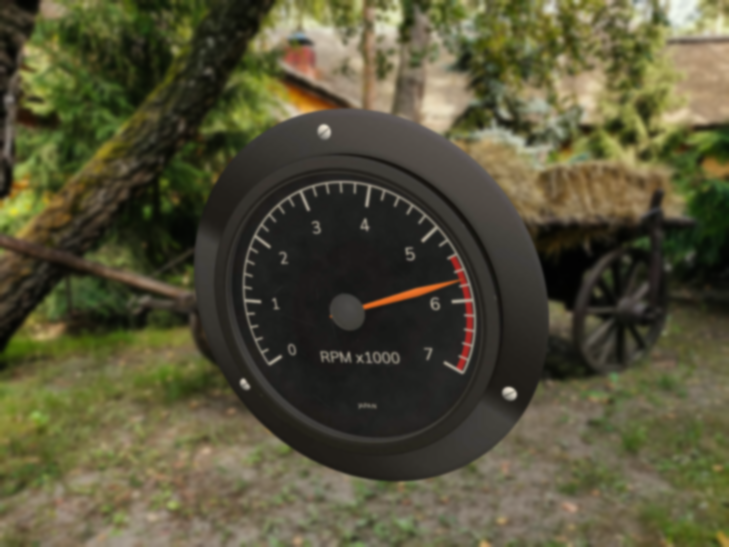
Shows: 5700 rpm
